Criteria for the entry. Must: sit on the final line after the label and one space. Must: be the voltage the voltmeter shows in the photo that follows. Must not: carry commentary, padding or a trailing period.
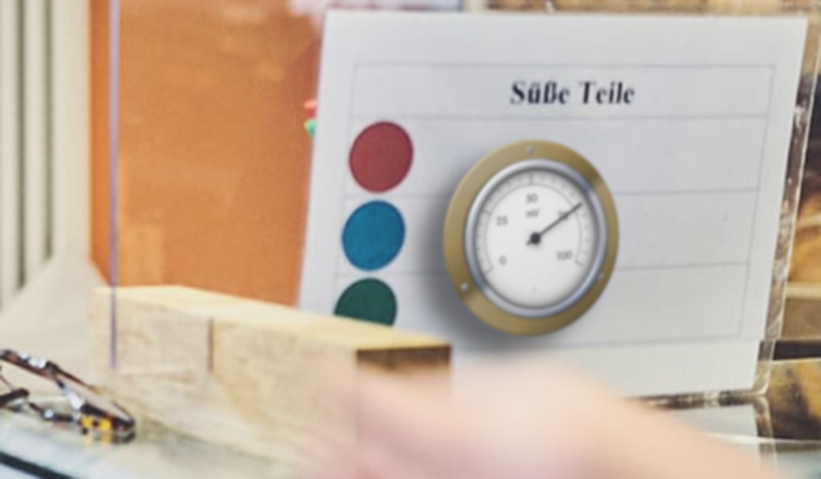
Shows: 75 mV
